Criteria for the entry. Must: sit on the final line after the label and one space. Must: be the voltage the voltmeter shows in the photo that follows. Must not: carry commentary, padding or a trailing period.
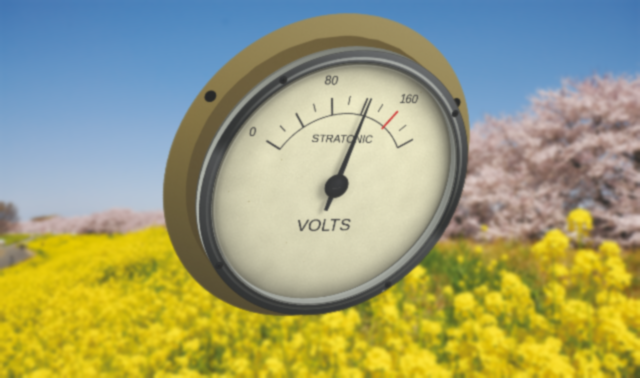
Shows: 120 V
